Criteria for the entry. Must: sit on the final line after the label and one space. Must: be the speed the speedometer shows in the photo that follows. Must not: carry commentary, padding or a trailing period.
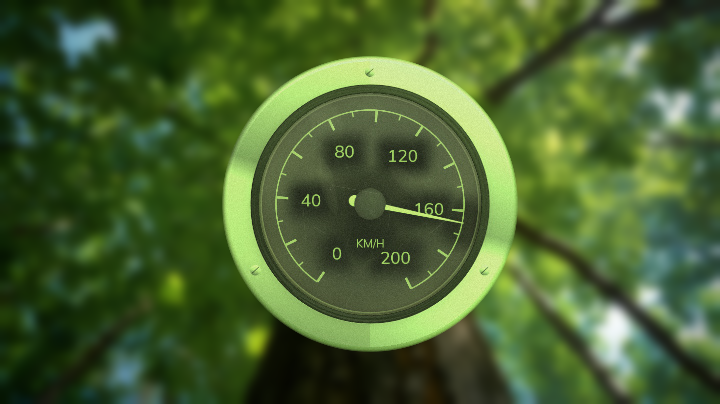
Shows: 165 km/h
